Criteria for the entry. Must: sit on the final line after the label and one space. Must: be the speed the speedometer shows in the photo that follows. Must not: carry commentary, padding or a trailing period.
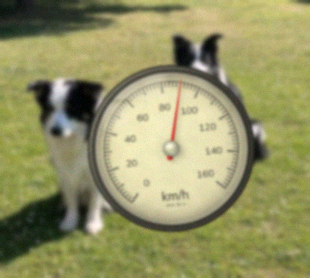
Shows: 90 km/h
